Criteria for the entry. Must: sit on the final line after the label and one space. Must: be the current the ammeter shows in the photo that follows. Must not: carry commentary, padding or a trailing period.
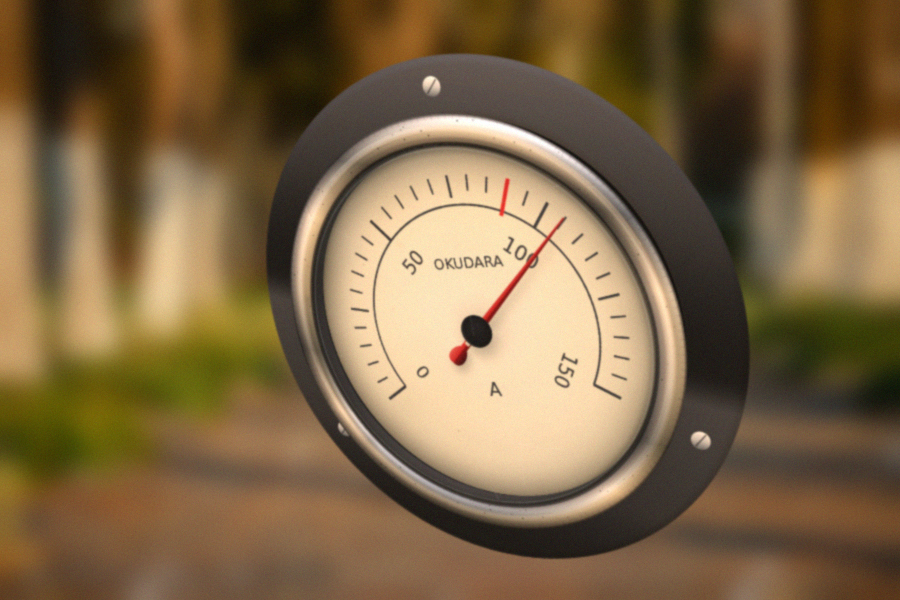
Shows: 105 A
